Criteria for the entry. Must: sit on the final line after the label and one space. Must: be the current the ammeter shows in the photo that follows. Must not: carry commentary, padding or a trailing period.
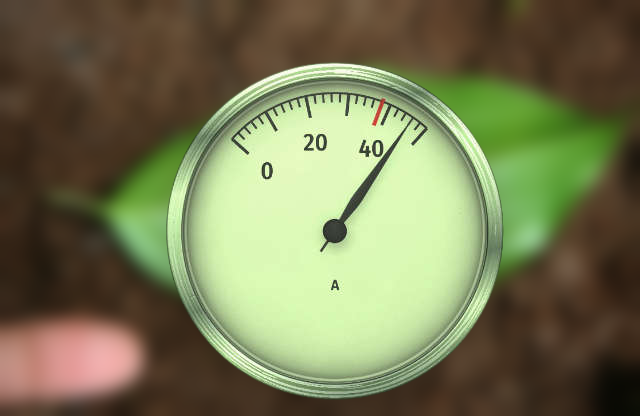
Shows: 46 A
